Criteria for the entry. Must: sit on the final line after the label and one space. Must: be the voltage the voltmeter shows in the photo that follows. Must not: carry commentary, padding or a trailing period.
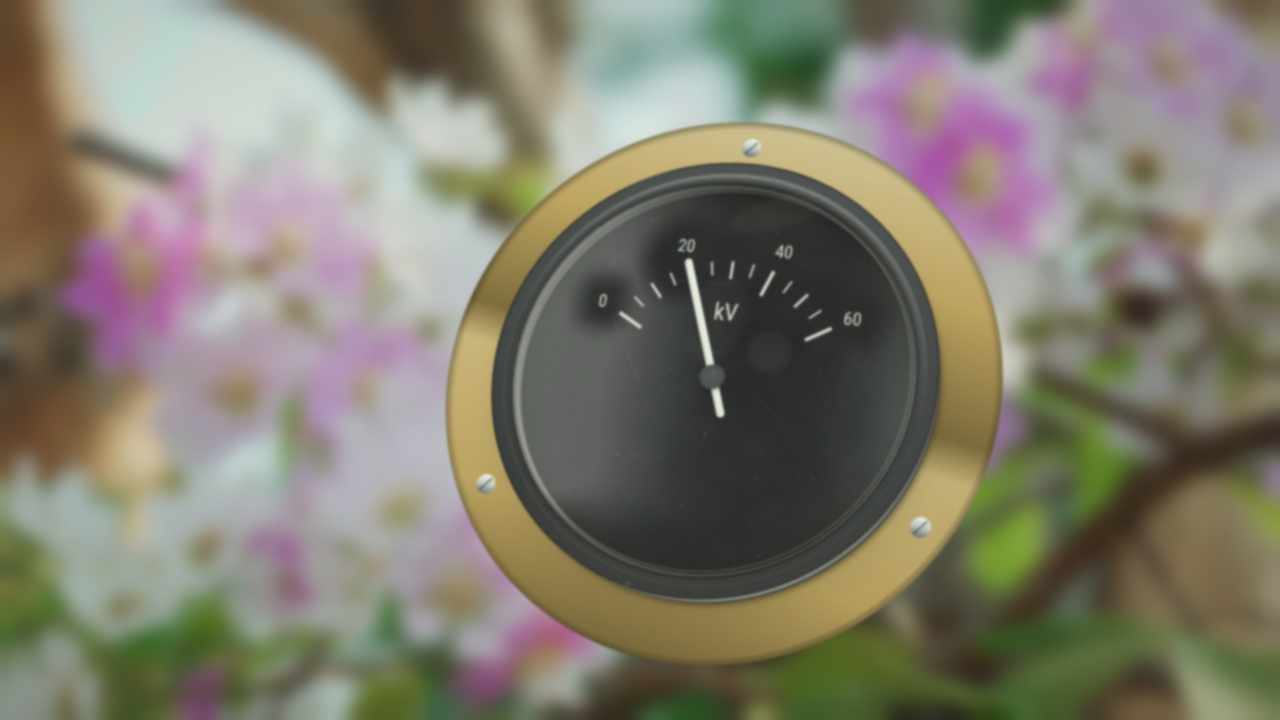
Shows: 20 kV
